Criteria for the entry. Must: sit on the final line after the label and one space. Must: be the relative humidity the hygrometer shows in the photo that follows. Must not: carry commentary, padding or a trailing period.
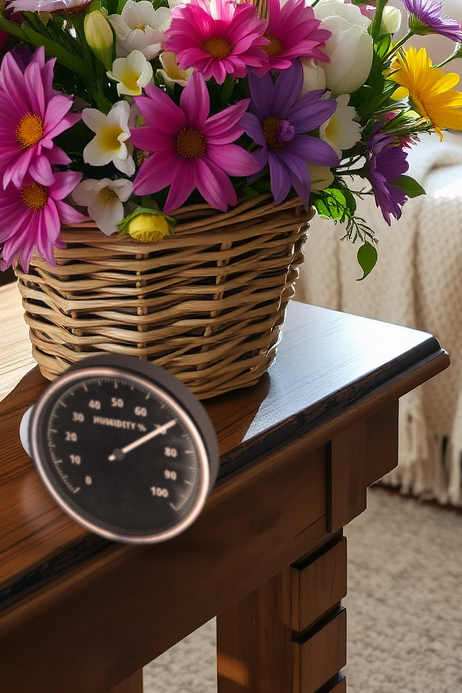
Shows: 70 %
